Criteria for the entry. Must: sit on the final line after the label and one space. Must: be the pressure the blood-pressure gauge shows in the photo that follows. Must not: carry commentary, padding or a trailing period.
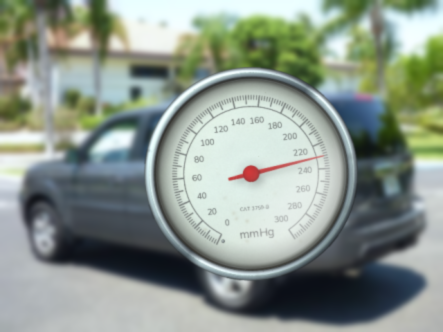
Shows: 230 mmHg
